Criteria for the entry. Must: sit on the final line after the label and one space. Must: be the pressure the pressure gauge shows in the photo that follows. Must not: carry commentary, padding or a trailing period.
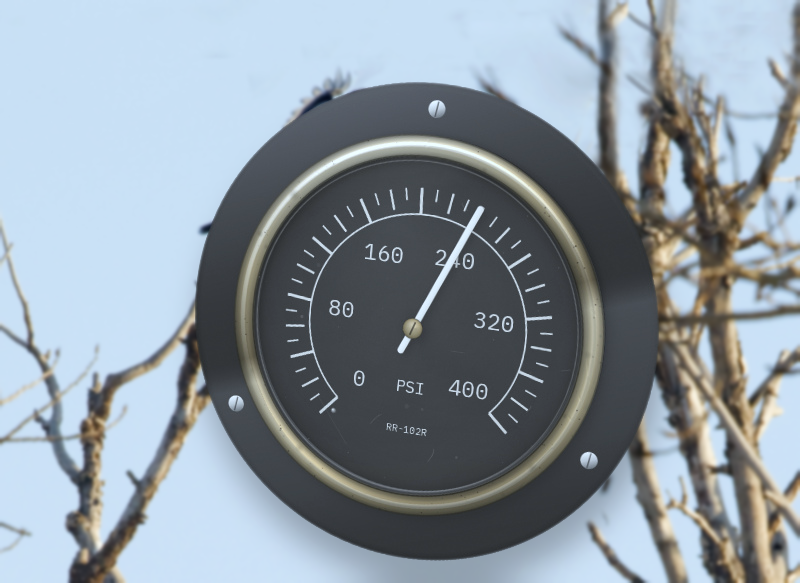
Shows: 240 psi
